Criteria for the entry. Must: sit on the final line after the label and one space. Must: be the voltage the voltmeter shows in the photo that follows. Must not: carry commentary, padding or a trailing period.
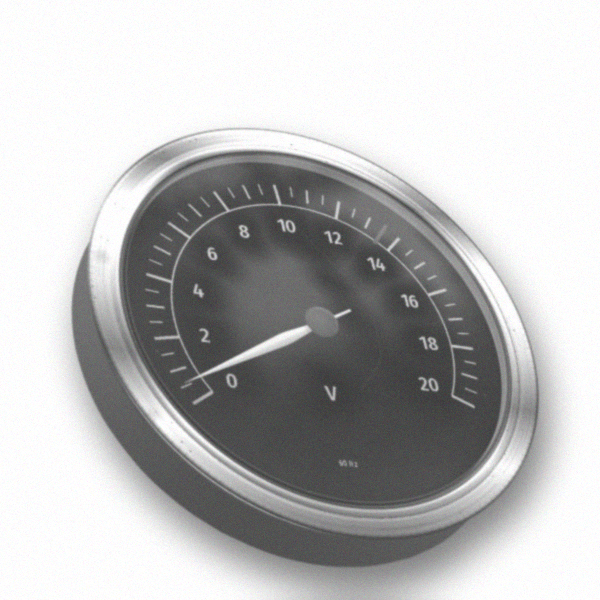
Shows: 0.5 V
